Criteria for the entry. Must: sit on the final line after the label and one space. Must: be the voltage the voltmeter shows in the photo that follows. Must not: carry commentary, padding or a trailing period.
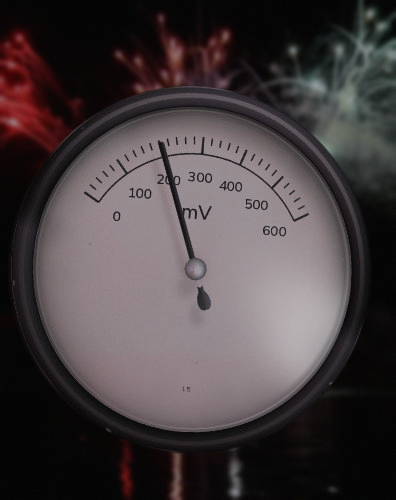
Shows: 200 mV
